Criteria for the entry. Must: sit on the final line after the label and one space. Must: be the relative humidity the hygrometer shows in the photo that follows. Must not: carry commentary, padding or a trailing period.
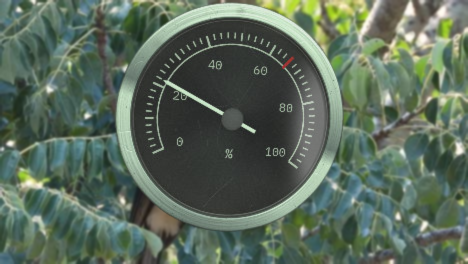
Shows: 22 %
